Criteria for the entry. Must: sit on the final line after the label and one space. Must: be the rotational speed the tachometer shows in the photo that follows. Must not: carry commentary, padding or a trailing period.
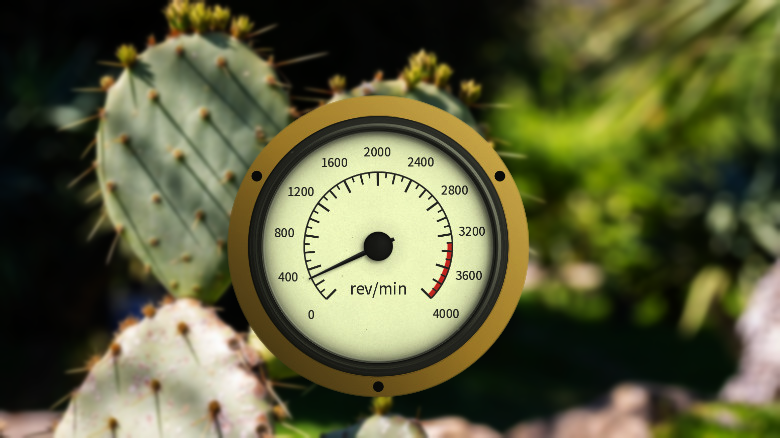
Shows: 300 rpm
